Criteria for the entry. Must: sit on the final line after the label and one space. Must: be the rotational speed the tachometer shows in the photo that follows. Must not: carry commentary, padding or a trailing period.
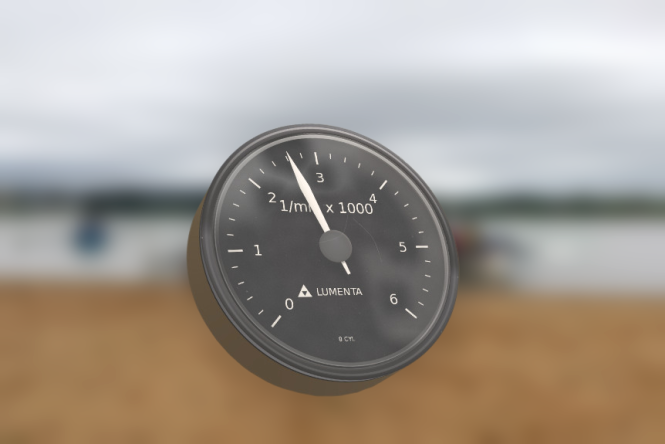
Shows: 2600 rpm
